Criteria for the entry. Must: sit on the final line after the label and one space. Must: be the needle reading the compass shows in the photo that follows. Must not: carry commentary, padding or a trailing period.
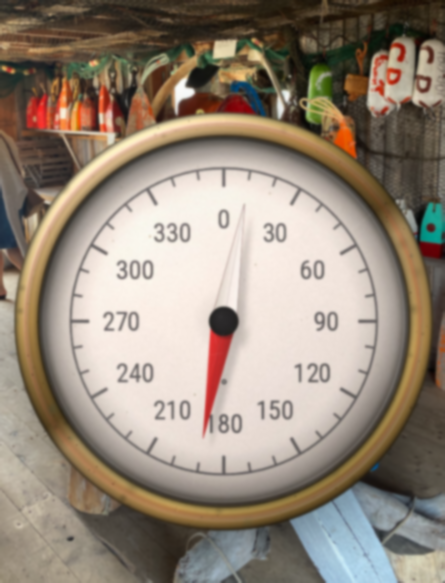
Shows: 190 °
